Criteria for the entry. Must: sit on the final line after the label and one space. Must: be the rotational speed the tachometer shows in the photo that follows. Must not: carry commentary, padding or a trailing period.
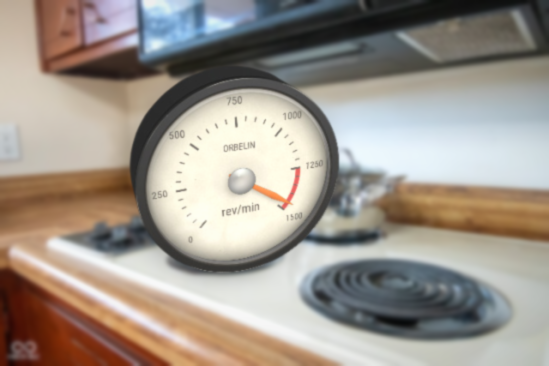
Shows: 1450 rpm
